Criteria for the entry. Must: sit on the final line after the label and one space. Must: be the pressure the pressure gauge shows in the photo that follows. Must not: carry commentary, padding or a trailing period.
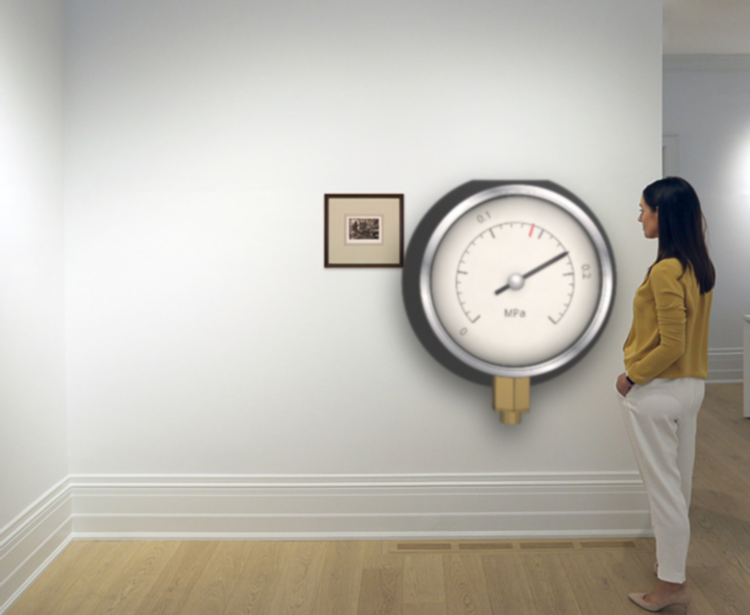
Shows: 0.18 MPa
